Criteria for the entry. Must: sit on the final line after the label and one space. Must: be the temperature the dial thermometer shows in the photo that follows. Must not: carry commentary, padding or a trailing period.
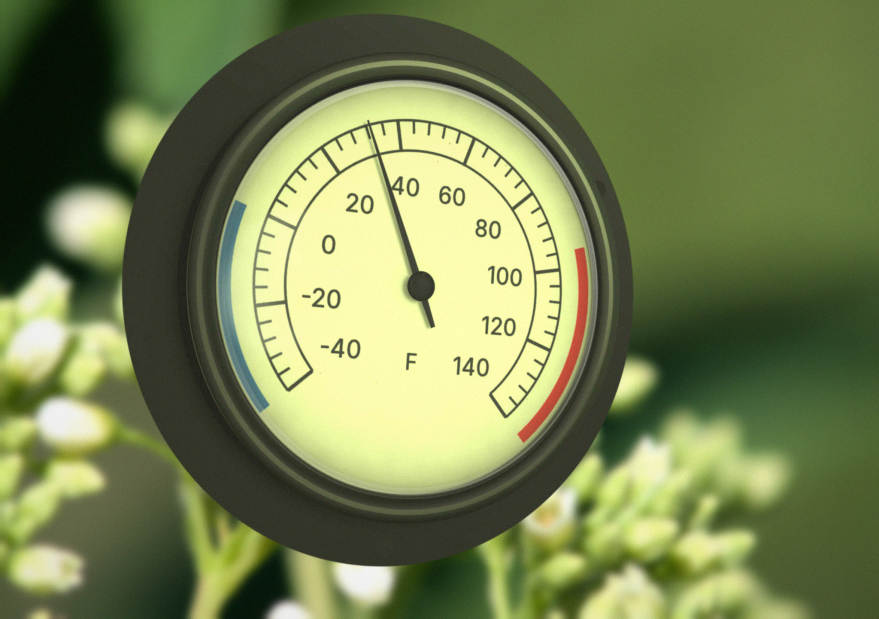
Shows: 32 °F
